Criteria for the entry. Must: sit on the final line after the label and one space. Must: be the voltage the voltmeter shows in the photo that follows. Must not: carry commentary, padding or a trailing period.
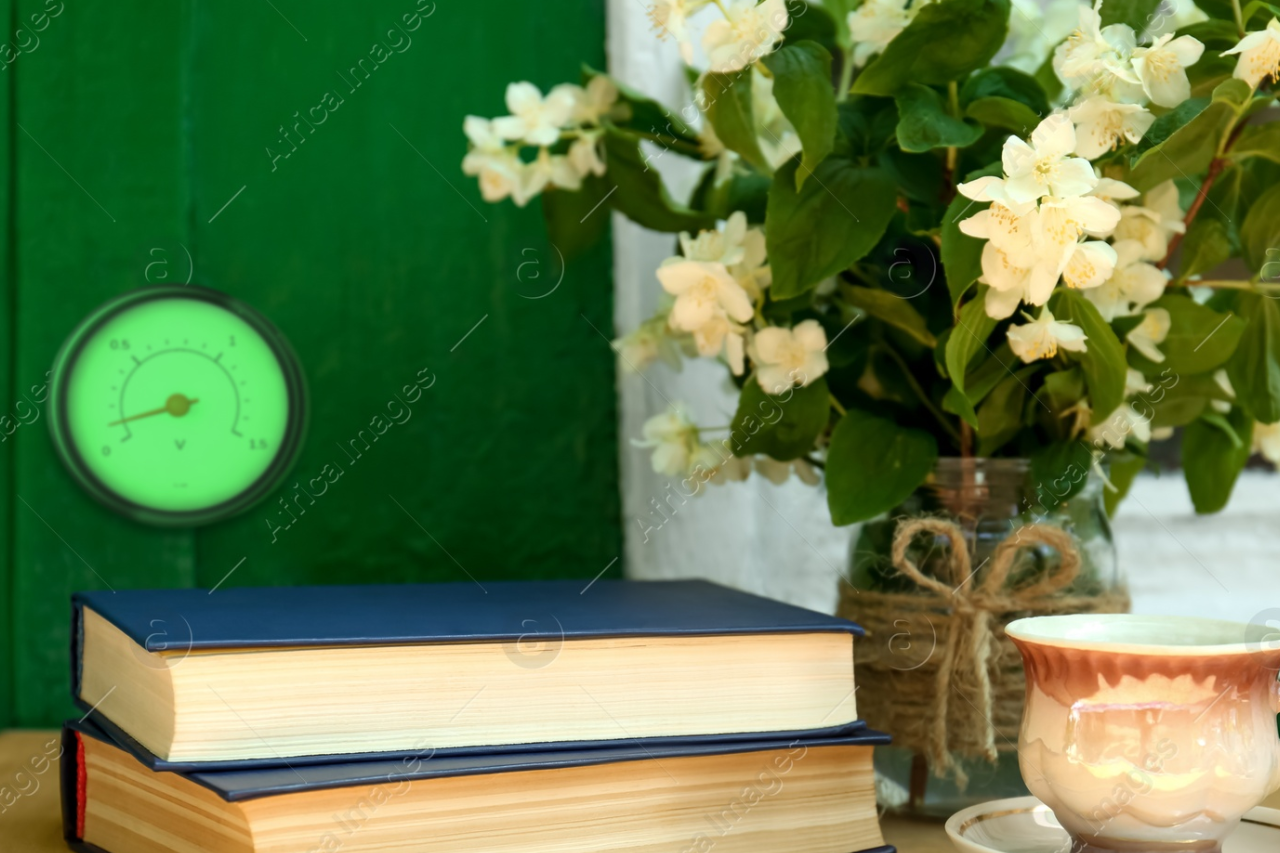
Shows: 0.1 V
